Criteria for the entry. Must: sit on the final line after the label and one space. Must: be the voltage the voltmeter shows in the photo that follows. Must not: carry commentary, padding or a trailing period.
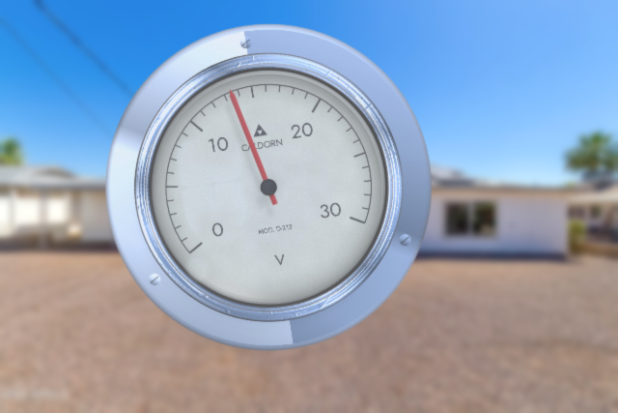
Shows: 13.5 V
